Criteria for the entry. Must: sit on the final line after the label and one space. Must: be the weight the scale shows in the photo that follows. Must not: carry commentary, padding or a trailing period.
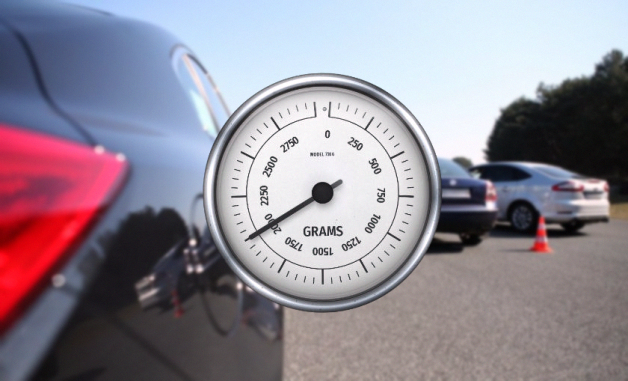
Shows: 2000 g
